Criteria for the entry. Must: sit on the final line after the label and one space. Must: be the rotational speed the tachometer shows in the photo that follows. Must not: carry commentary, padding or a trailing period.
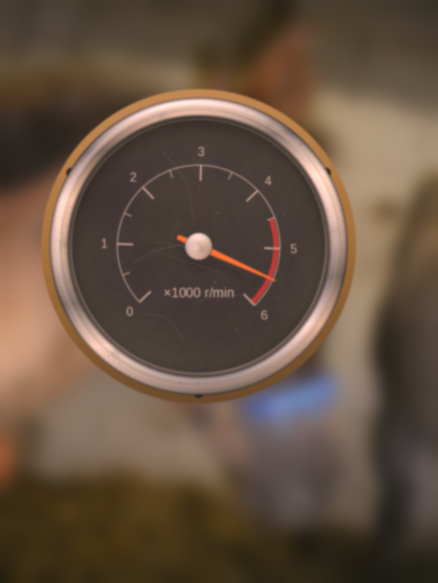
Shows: 5500 rpm
